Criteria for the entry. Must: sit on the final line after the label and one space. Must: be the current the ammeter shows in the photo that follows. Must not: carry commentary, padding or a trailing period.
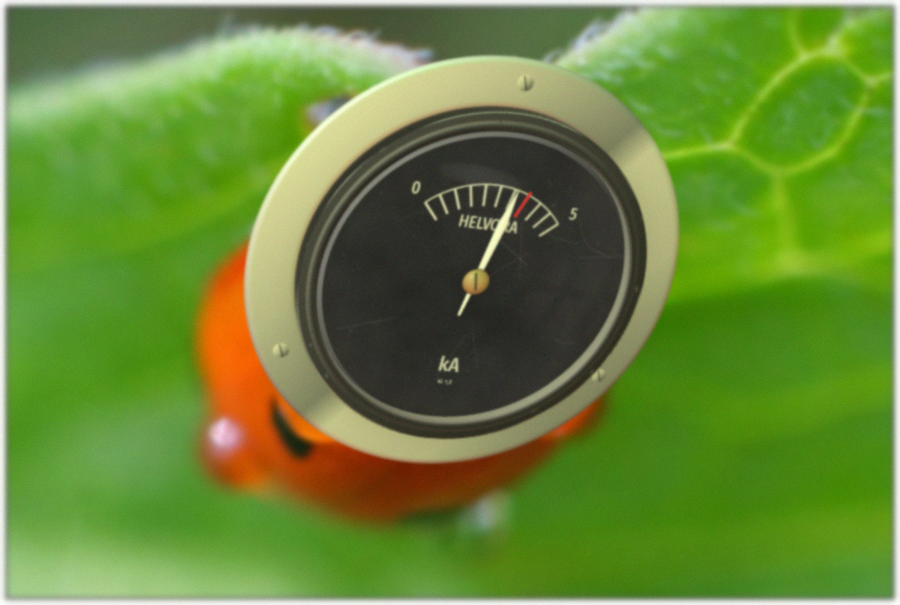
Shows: 3 kA
